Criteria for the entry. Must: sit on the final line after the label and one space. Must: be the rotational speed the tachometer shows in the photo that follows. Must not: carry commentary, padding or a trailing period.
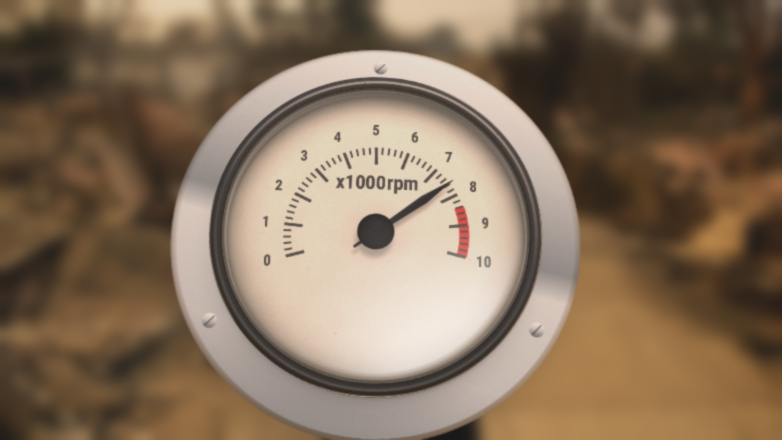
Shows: 7600 rpm
